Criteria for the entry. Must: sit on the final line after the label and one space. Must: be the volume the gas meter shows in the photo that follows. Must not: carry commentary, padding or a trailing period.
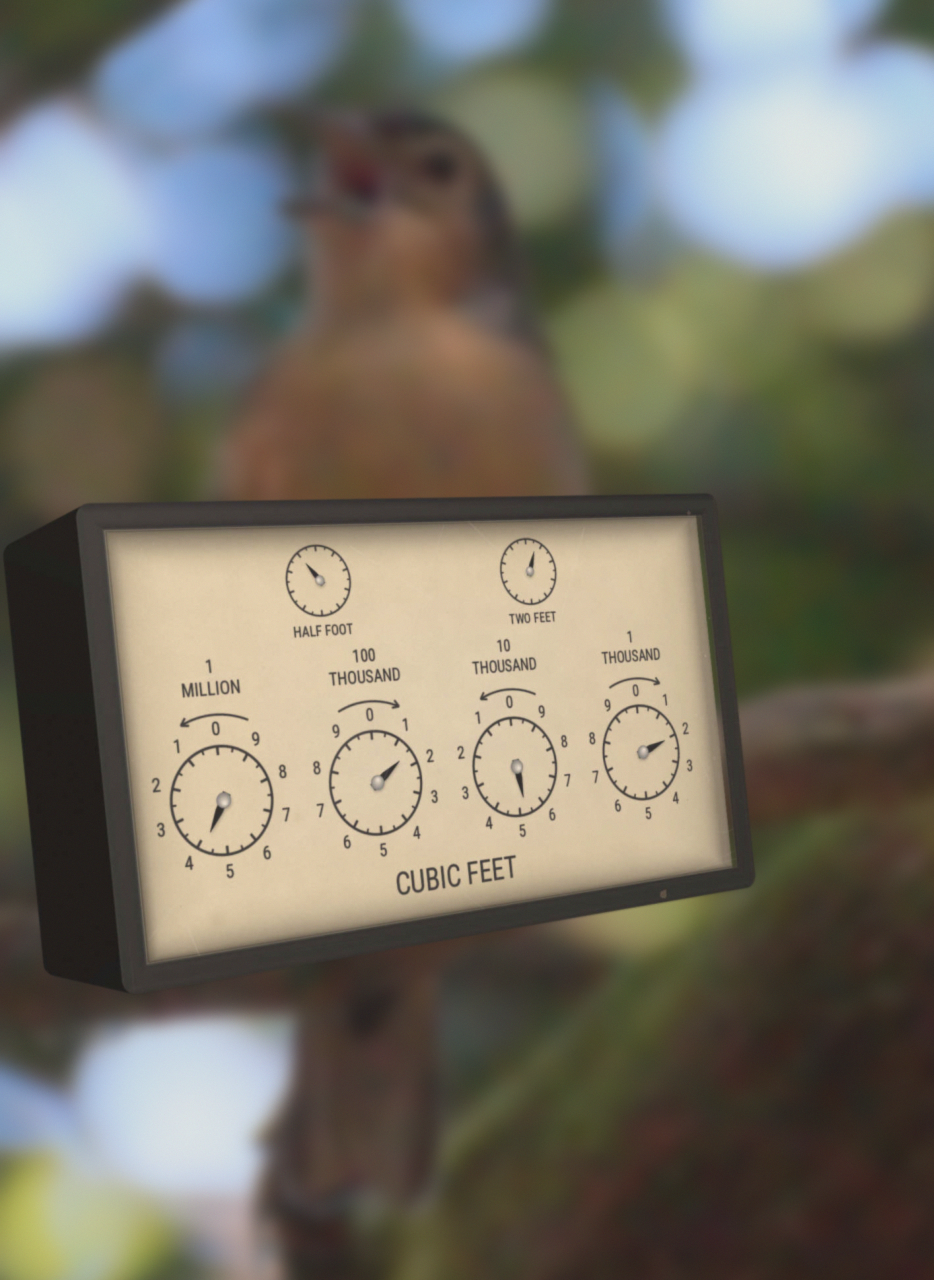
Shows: 415200 ft³
